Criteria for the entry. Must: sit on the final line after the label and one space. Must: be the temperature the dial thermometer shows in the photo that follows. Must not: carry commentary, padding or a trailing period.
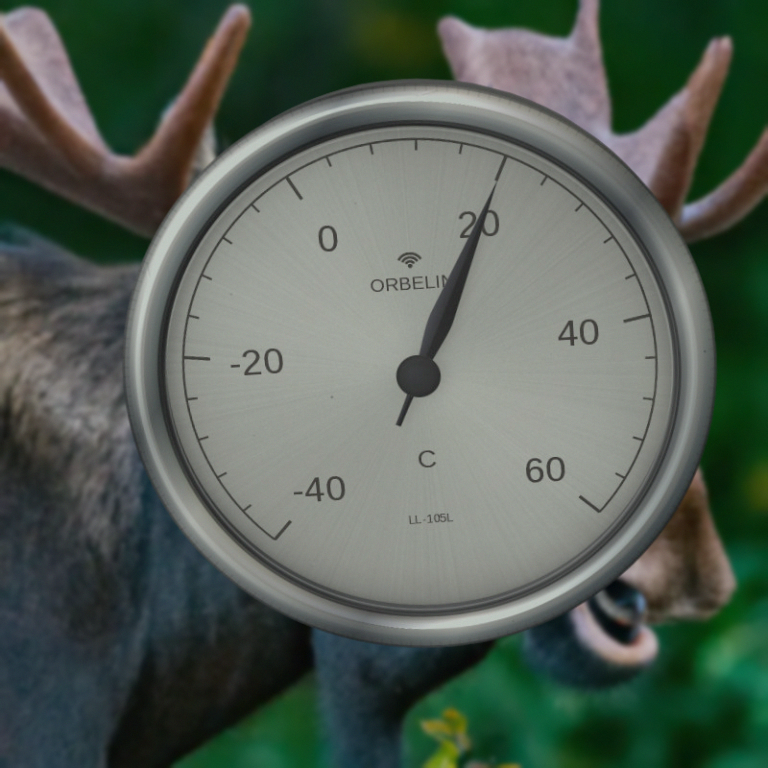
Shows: 20 °C
